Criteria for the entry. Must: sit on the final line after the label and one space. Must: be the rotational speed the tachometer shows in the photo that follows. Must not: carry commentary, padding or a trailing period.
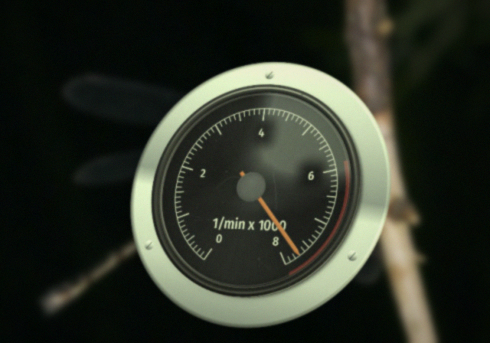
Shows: 7700 rpm
